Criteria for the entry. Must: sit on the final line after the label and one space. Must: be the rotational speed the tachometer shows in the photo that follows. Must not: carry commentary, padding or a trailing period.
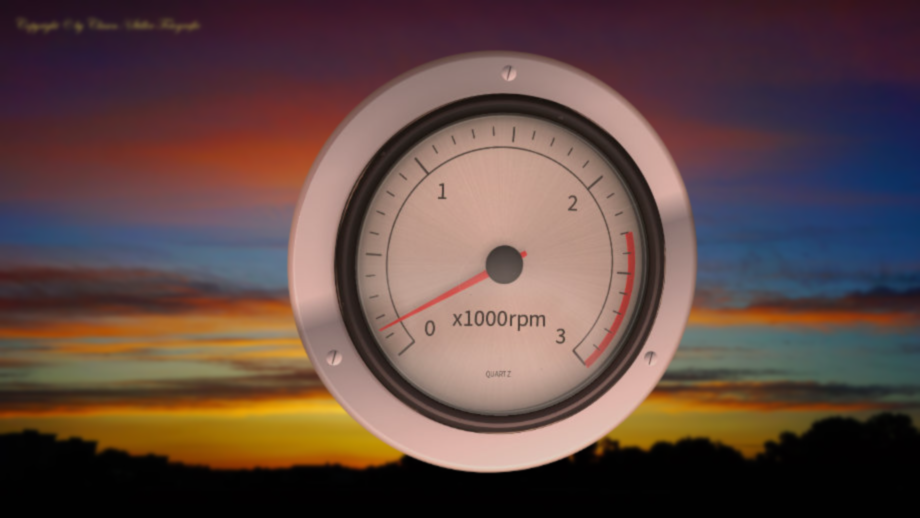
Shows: 150 rpm
